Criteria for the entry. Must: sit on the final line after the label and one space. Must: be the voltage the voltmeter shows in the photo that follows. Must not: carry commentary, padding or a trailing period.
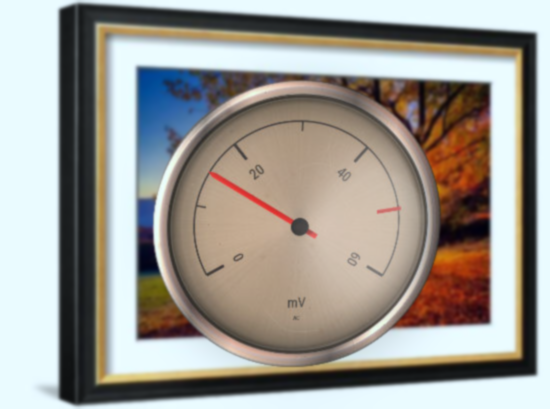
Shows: 15 mV
